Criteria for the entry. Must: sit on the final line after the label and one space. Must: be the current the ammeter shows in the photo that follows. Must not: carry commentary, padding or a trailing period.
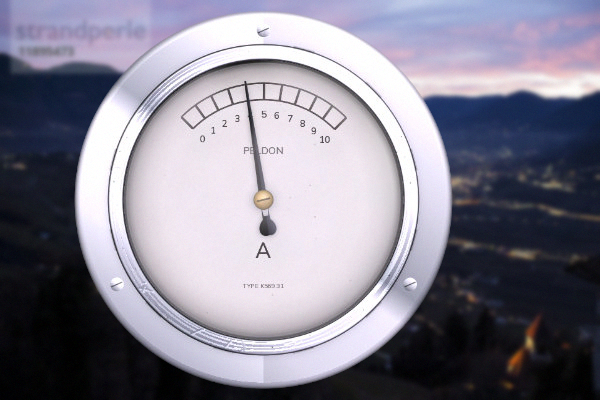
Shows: 4 A
